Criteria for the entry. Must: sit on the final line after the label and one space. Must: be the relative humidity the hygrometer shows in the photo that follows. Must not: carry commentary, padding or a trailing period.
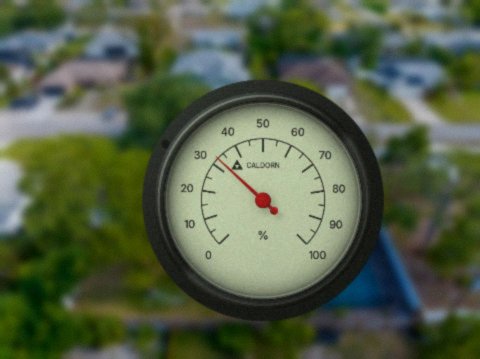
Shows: 32.5 %
